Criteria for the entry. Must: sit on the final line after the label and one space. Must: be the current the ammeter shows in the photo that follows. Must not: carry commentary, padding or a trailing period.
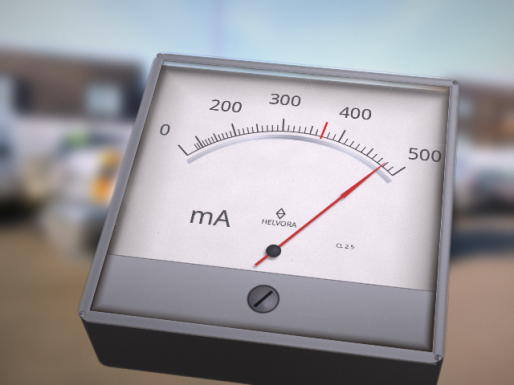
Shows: 480 mA
